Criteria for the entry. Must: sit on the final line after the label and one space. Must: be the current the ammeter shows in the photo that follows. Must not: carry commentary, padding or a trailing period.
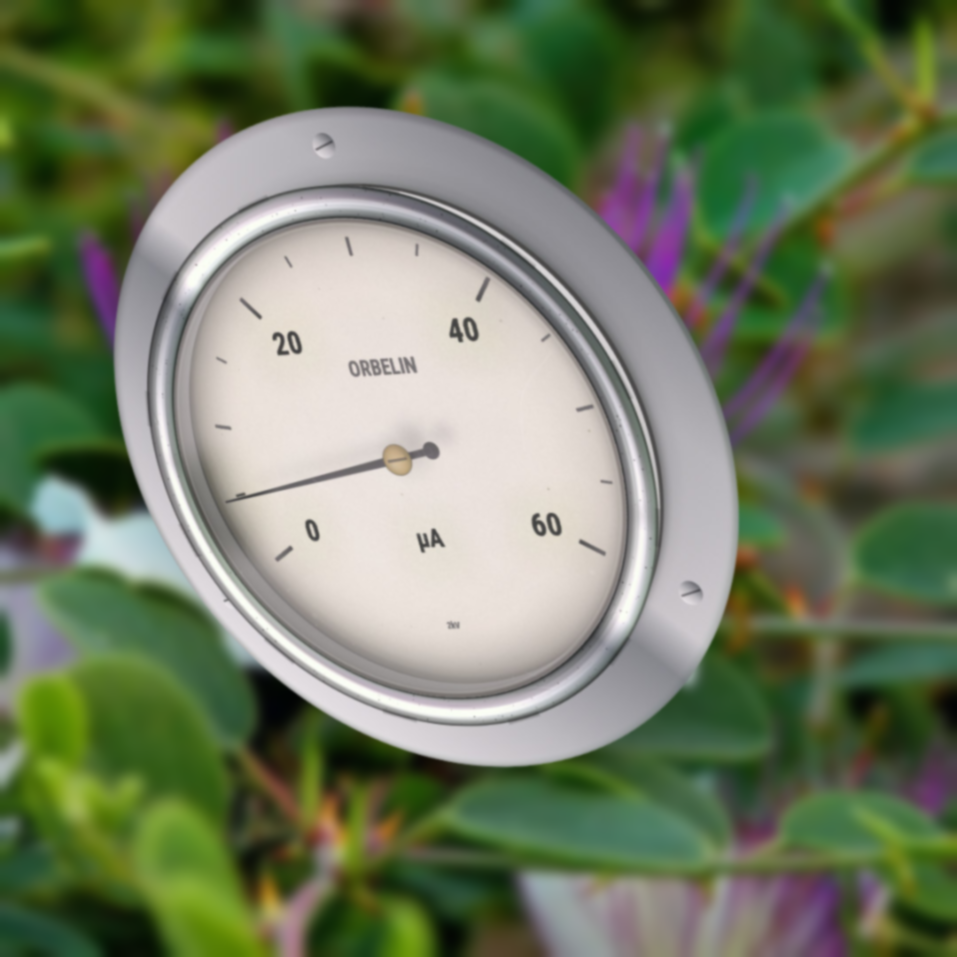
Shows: 5 µA
